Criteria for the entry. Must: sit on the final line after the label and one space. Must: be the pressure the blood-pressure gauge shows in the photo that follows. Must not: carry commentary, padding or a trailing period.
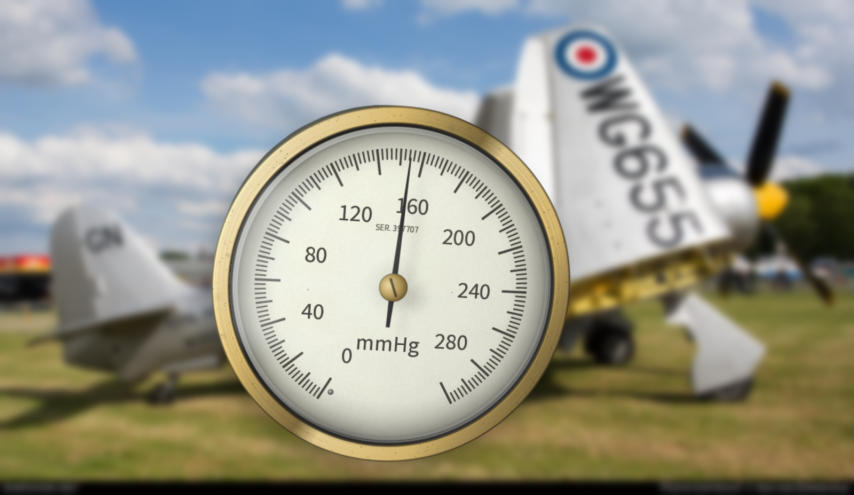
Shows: 154 mmHg
